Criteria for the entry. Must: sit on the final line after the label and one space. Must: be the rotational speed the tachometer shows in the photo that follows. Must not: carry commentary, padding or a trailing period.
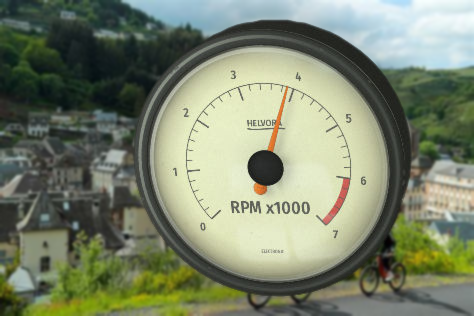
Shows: 3900 rpm
